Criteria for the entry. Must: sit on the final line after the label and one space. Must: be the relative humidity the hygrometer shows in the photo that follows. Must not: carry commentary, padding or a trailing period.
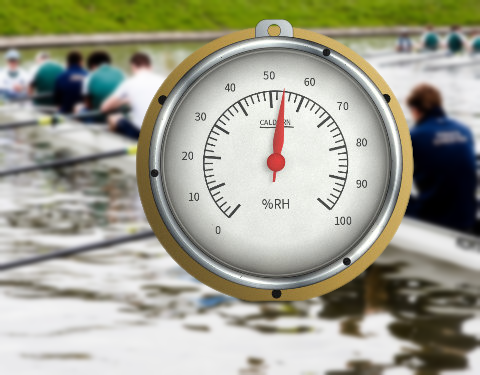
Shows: 54 %
